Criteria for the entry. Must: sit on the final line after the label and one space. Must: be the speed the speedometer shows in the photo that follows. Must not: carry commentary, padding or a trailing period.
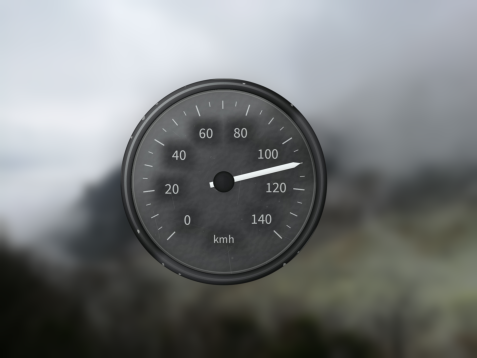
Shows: 110 km/h
